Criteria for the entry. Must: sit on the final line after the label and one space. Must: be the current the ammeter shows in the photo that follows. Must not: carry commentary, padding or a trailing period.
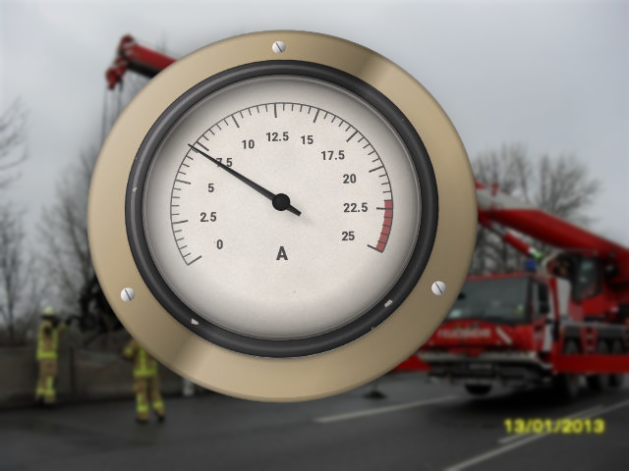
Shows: 7 A
